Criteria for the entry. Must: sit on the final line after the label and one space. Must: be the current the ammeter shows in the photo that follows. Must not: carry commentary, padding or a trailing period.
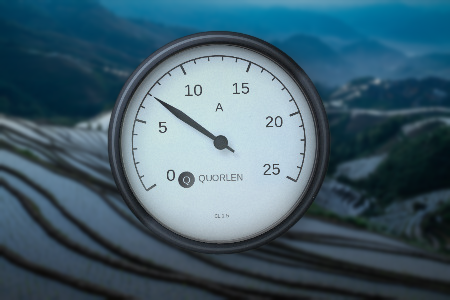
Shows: 7 A
